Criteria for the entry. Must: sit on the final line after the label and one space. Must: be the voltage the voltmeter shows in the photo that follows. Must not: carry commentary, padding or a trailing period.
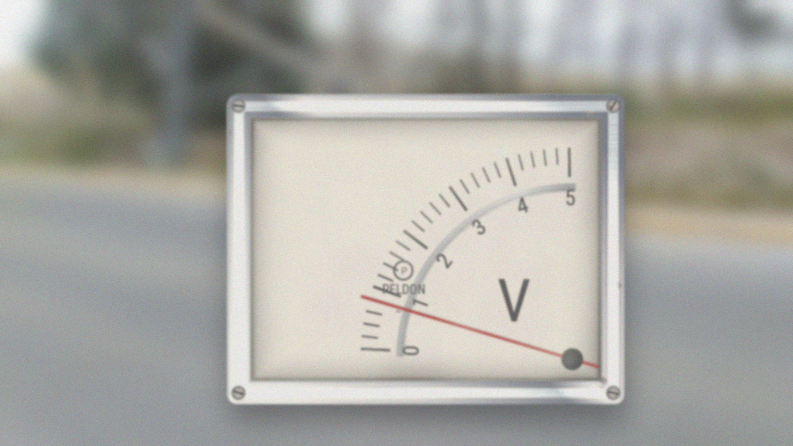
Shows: 0.8 V
